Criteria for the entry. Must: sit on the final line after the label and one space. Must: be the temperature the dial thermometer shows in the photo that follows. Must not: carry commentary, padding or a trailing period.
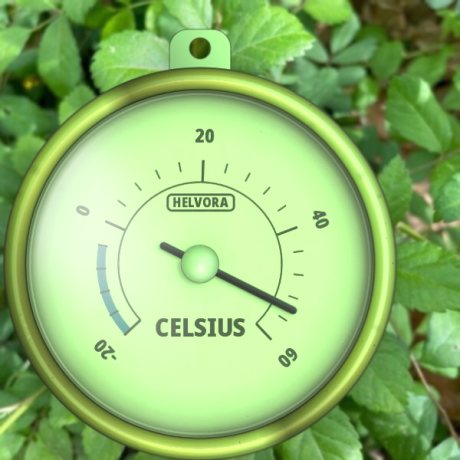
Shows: 54 °C
